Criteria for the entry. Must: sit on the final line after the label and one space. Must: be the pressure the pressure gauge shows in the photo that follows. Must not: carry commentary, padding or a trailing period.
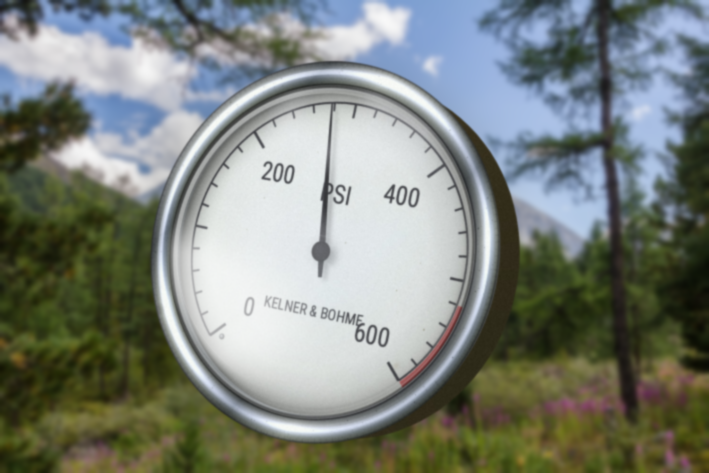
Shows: 280 psi
